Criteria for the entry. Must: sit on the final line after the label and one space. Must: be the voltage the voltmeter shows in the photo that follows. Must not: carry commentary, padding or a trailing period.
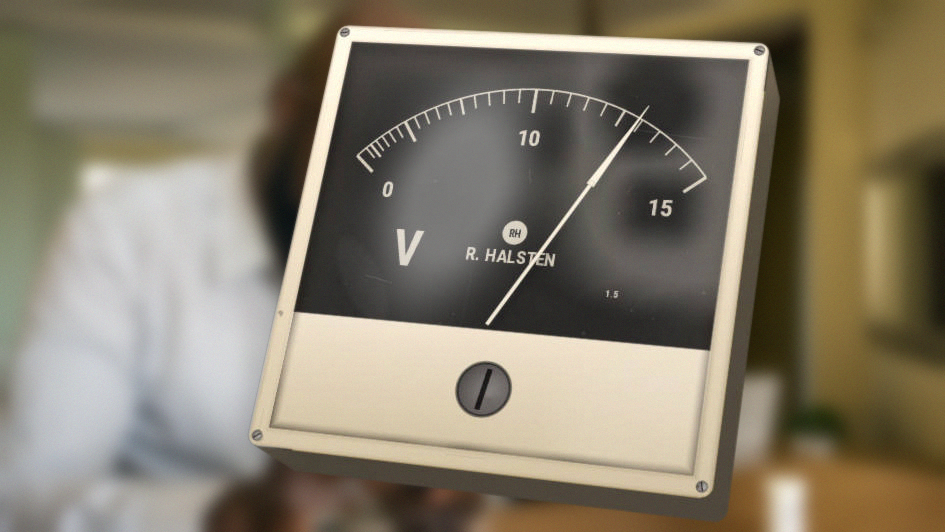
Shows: 13 V
